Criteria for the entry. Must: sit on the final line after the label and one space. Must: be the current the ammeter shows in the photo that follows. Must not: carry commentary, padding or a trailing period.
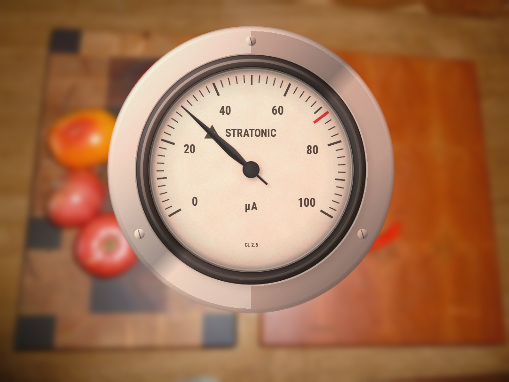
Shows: 30 µA
